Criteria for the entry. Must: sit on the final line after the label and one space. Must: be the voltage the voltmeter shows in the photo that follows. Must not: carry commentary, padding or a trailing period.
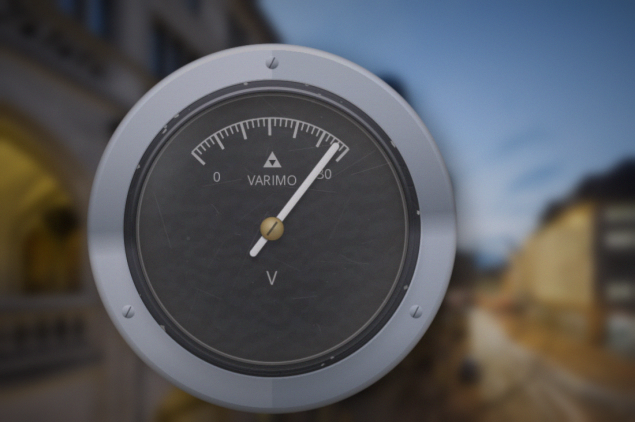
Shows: 28 V
